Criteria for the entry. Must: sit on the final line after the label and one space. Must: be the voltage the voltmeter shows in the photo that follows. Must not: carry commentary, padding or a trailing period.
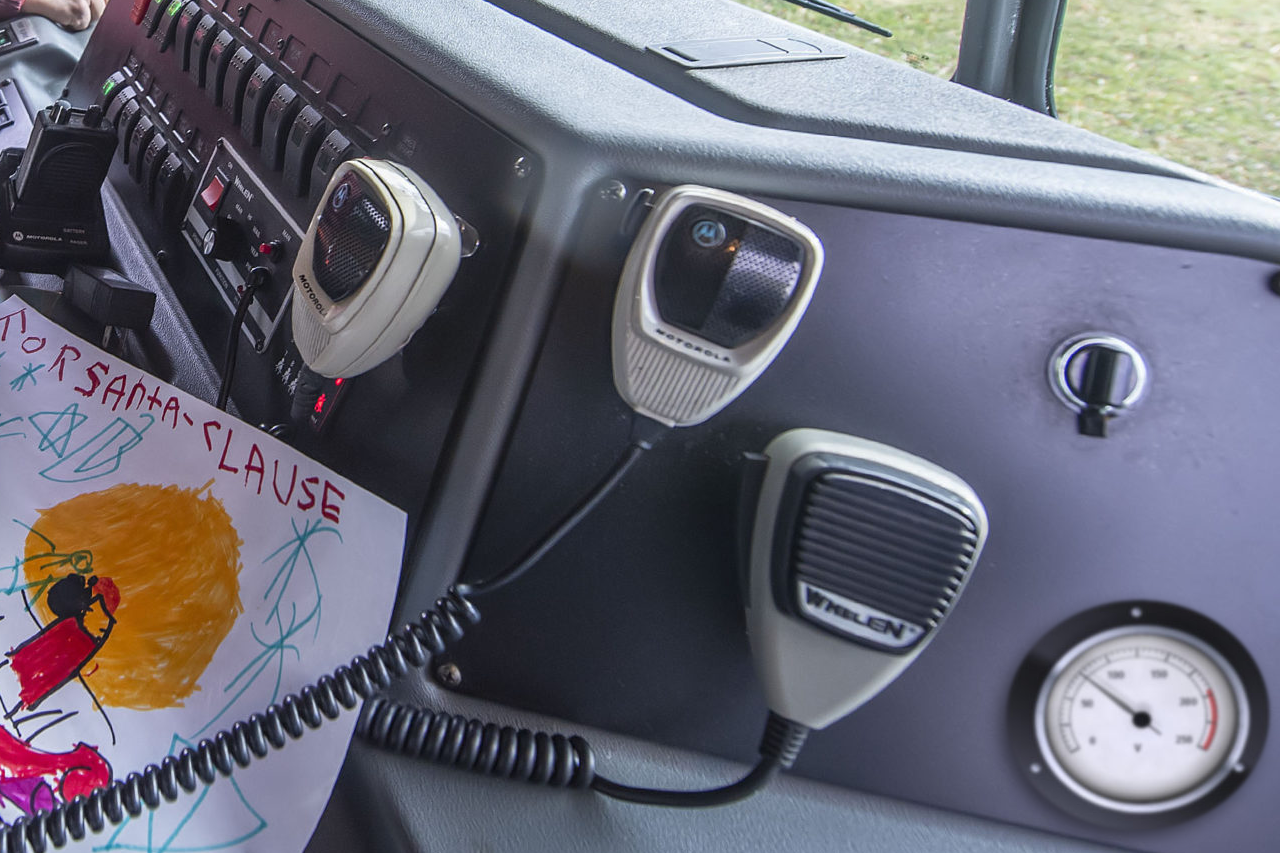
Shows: 75 V
